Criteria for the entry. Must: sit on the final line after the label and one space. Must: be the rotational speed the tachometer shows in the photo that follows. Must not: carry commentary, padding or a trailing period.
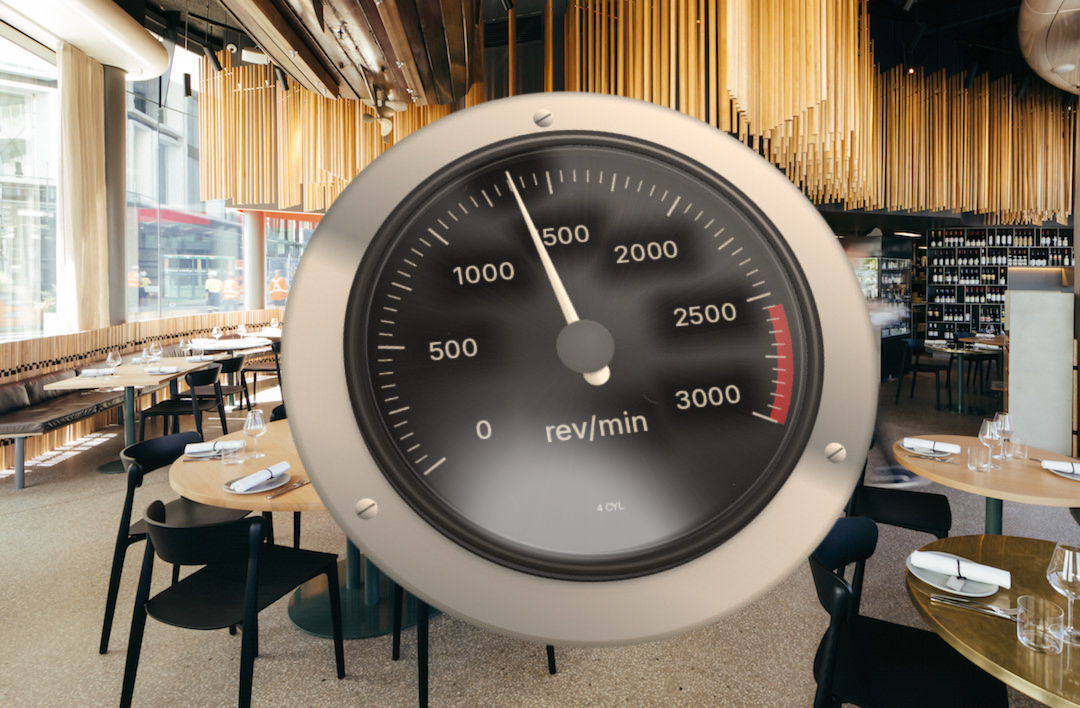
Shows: 1350 rpm
